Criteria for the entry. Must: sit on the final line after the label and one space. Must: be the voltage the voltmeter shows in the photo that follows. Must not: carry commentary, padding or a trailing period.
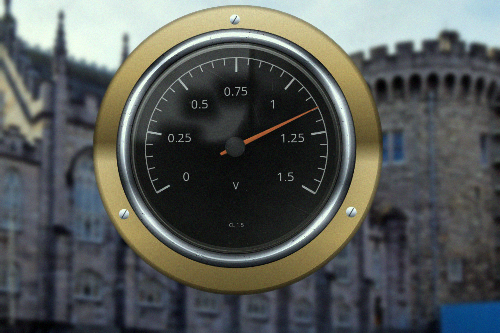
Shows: 1.15 V
